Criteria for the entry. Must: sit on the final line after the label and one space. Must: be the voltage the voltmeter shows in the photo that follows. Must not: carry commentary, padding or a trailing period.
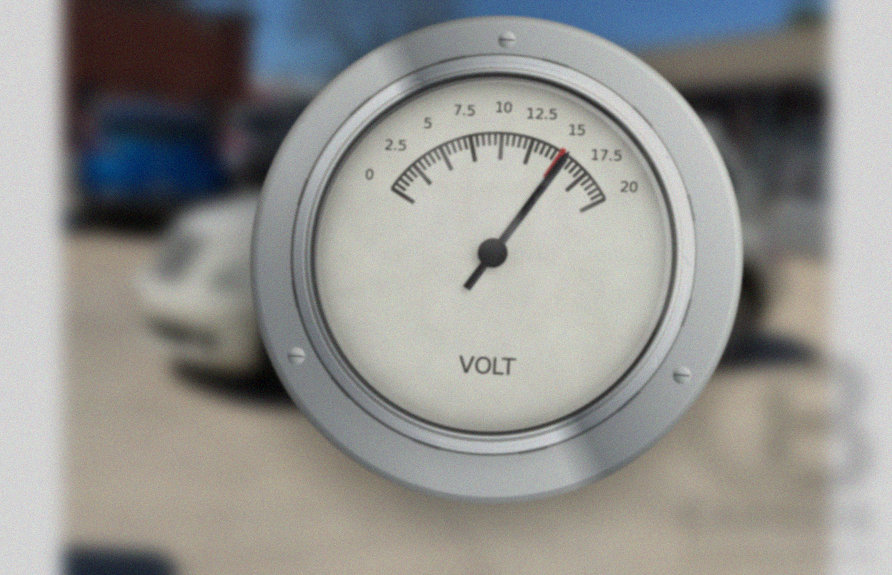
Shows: 15.5 V
